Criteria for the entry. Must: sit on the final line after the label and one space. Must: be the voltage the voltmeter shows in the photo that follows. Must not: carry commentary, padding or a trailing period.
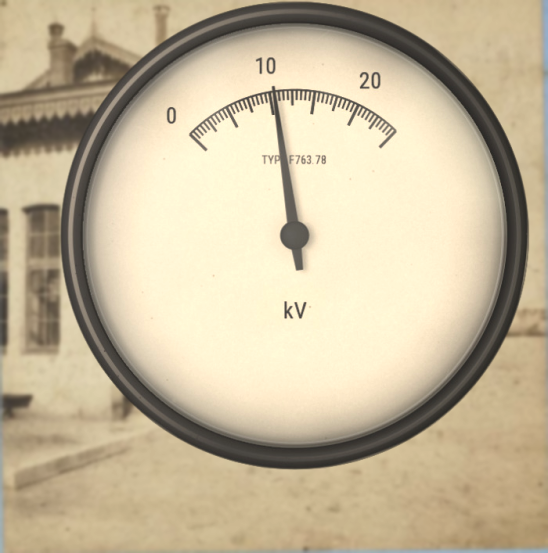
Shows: 10.5 kV
